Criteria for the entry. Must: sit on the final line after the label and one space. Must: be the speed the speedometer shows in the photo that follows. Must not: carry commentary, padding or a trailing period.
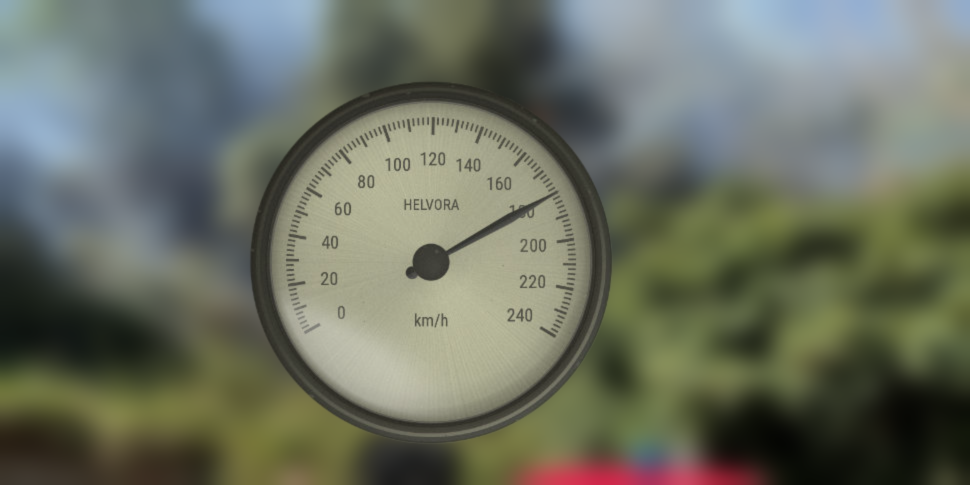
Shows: 180 km/h
